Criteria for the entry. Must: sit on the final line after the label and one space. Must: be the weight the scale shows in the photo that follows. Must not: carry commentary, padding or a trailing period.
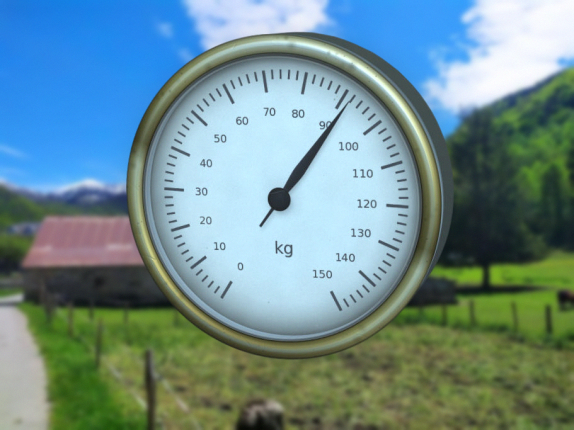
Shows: 92 kg
